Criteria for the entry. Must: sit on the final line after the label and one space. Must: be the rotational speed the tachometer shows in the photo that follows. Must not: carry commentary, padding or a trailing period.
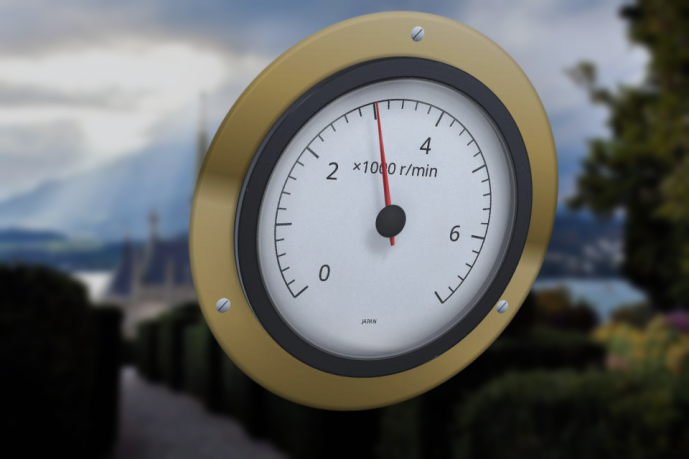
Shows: 3000 rpm
